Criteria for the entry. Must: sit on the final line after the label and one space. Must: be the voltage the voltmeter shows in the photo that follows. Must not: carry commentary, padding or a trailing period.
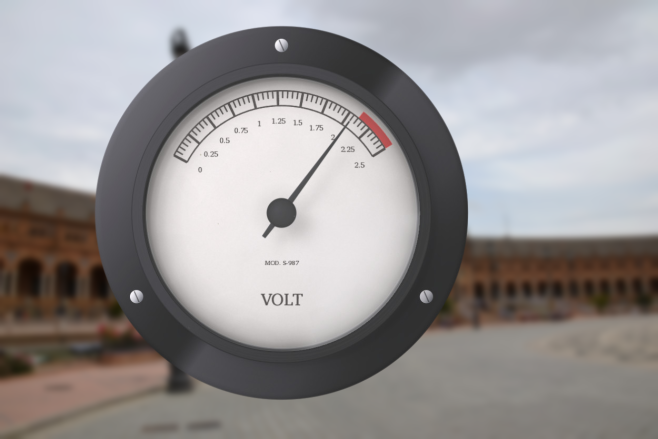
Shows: 2.05 V
